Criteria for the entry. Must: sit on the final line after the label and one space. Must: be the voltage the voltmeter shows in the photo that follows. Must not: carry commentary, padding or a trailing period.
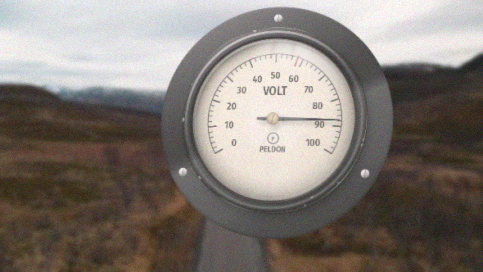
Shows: 88 V
